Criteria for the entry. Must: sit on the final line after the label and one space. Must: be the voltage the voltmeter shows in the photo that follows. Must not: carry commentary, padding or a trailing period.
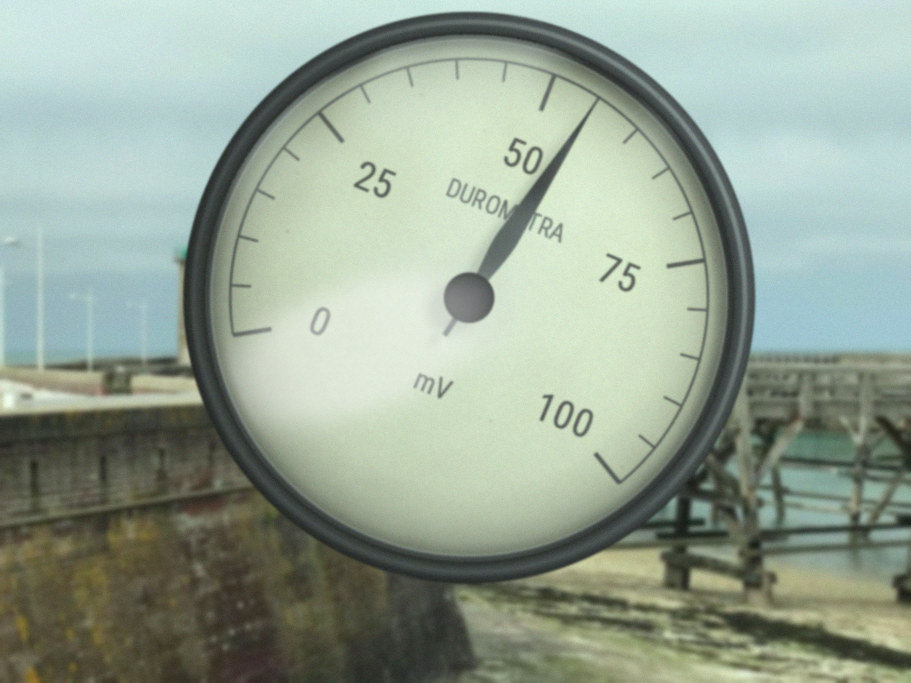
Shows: 55 mV
